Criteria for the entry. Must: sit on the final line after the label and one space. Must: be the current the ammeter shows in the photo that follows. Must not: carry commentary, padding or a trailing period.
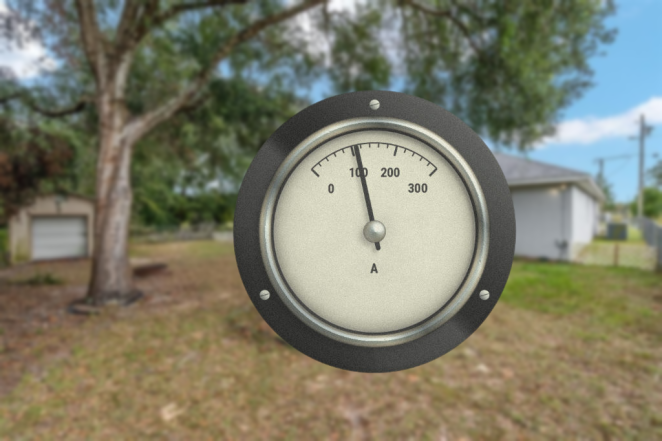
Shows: 110 A
